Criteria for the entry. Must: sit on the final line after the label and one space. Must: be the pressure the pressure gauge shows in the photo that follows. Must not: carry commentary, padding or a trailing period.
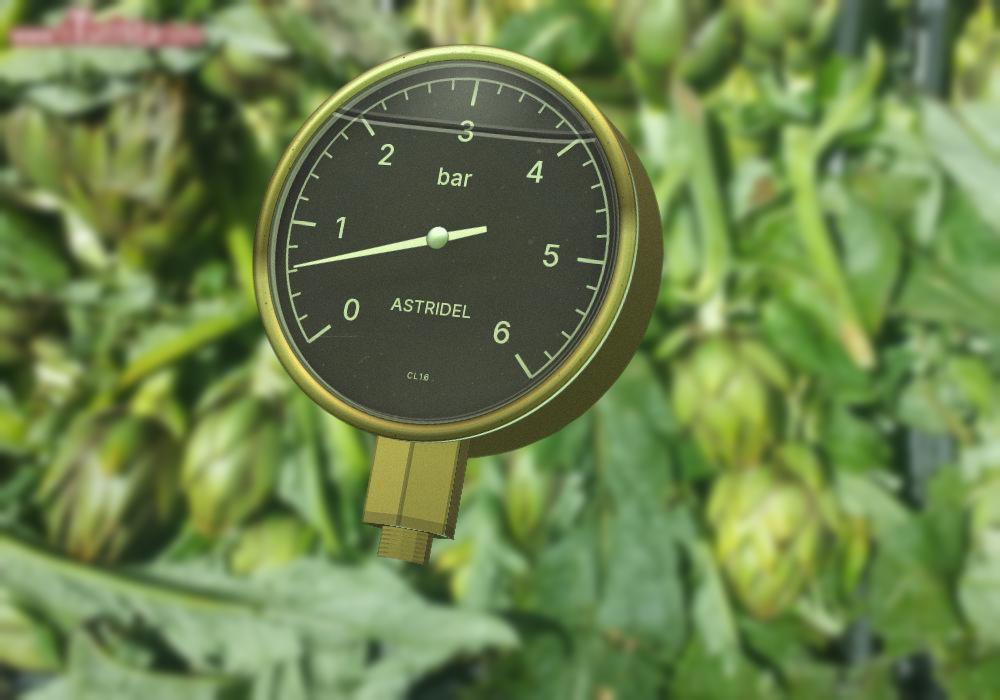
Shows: 0.6 bar
